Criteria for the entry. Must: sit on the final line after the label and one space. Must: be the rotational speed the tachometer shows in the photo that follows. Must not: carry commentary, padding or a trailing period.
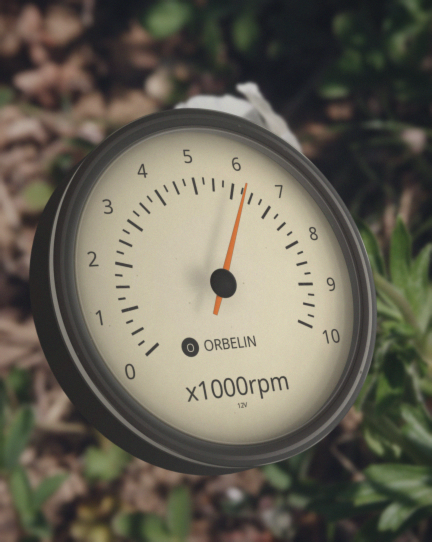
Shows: 6250 rpm
